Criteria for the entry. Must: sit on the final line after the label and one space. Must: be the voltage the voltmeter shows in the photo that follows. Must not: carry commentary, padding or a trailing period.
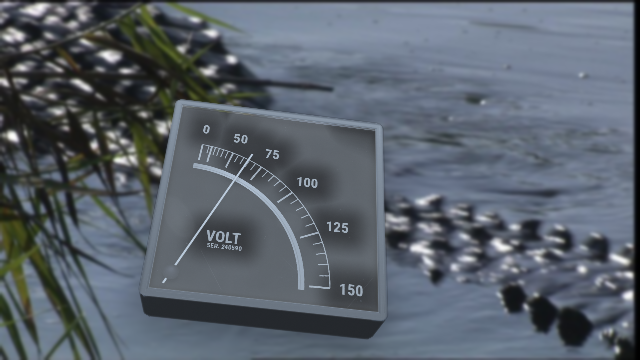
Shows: 65 V
